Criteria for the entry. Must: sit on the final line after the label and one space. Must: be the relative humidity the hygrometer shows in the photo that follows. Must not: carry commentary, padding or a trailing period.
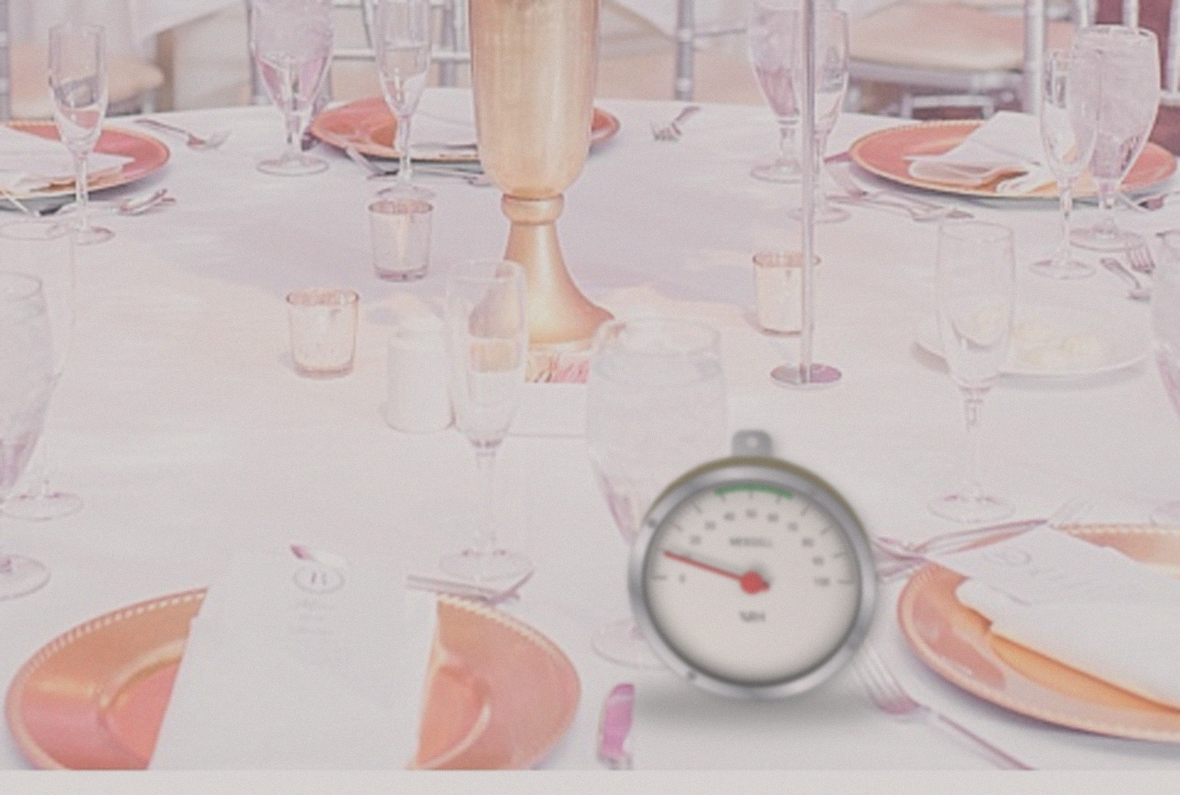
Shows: 10 %
